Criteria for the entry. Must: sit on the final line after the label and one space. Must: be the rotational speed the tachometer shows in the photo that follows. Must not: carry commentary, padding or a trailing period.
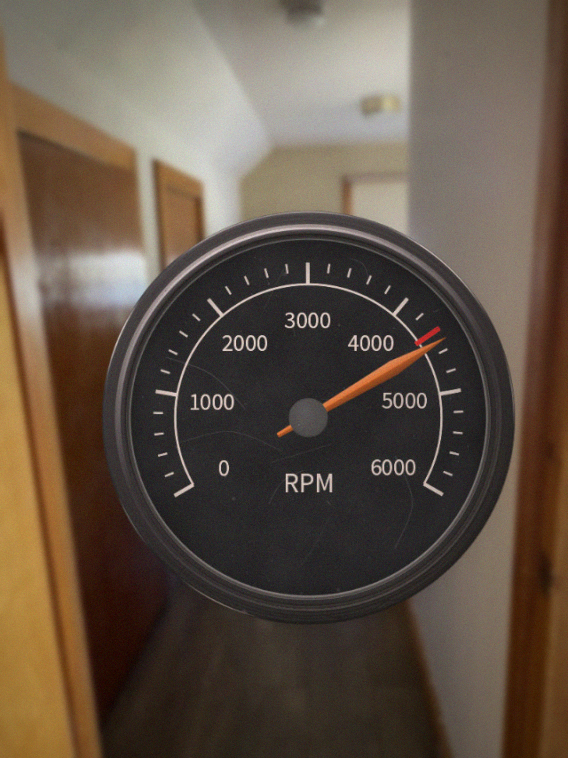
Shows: 4500 rpm
